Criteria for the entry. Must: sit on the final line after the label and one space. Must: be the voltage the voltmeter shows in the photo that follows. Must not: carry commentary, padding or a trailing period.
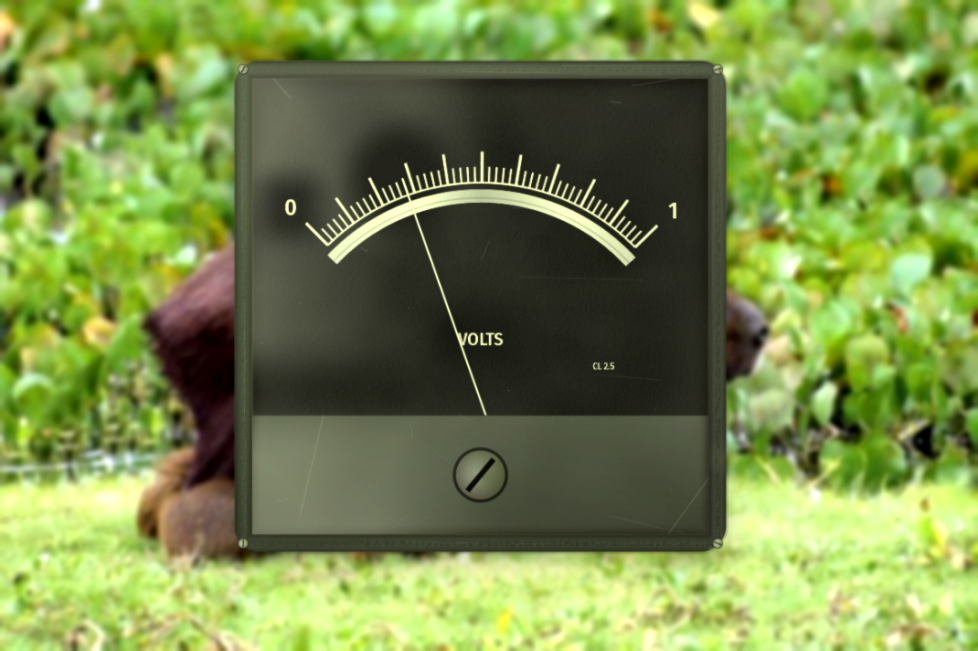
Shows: 0.28 V
